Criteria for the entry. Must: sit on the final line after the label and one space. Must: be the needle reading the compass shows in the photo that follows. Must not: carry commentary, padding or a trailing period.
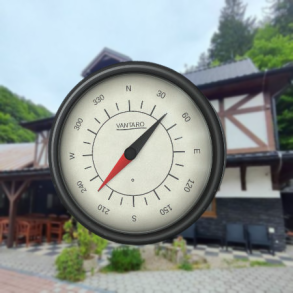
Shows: 225 °
